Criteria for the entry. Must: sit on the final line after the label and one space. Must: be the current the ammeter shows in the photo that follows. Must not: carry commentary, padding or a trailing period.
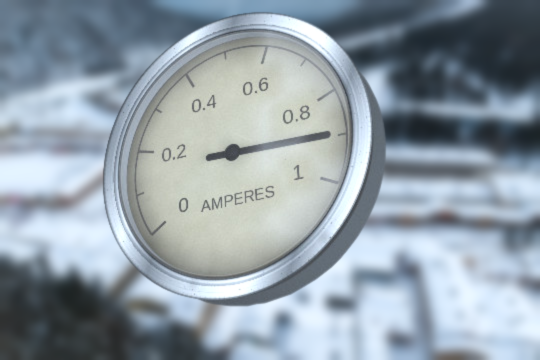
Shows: 0.9 A
